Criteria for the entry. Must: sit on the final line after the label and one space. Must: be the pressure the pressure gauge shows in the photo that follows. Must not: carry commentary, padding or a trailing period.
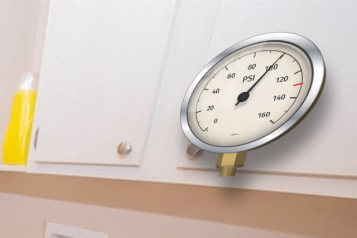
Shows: 100 psi
